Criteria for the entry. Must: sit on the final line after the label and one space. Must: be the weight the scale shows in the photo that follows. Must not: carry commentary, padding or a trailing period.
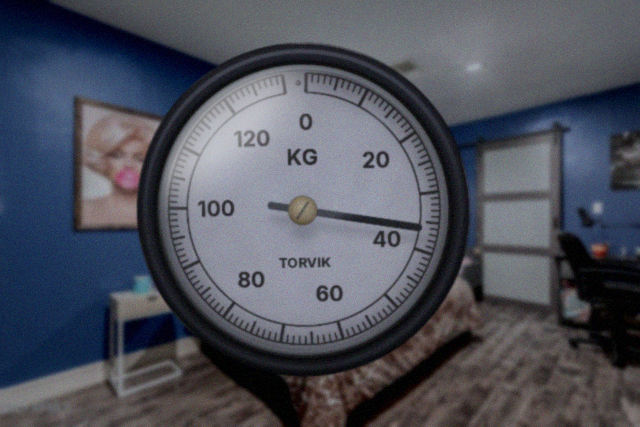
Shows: 36 kg
